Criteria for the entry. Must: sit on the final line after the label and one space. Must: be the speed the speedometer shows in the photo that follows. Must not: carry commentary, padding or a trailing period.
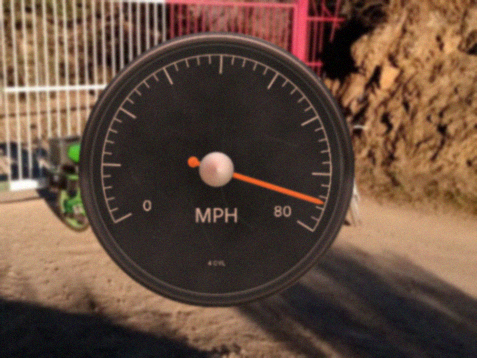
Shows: 75 mph
